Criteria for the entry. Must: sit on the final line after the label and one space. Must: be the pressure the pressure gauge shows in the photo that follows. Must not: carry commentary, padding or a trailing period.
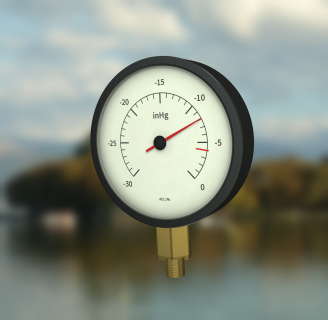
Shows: -8 inHg
